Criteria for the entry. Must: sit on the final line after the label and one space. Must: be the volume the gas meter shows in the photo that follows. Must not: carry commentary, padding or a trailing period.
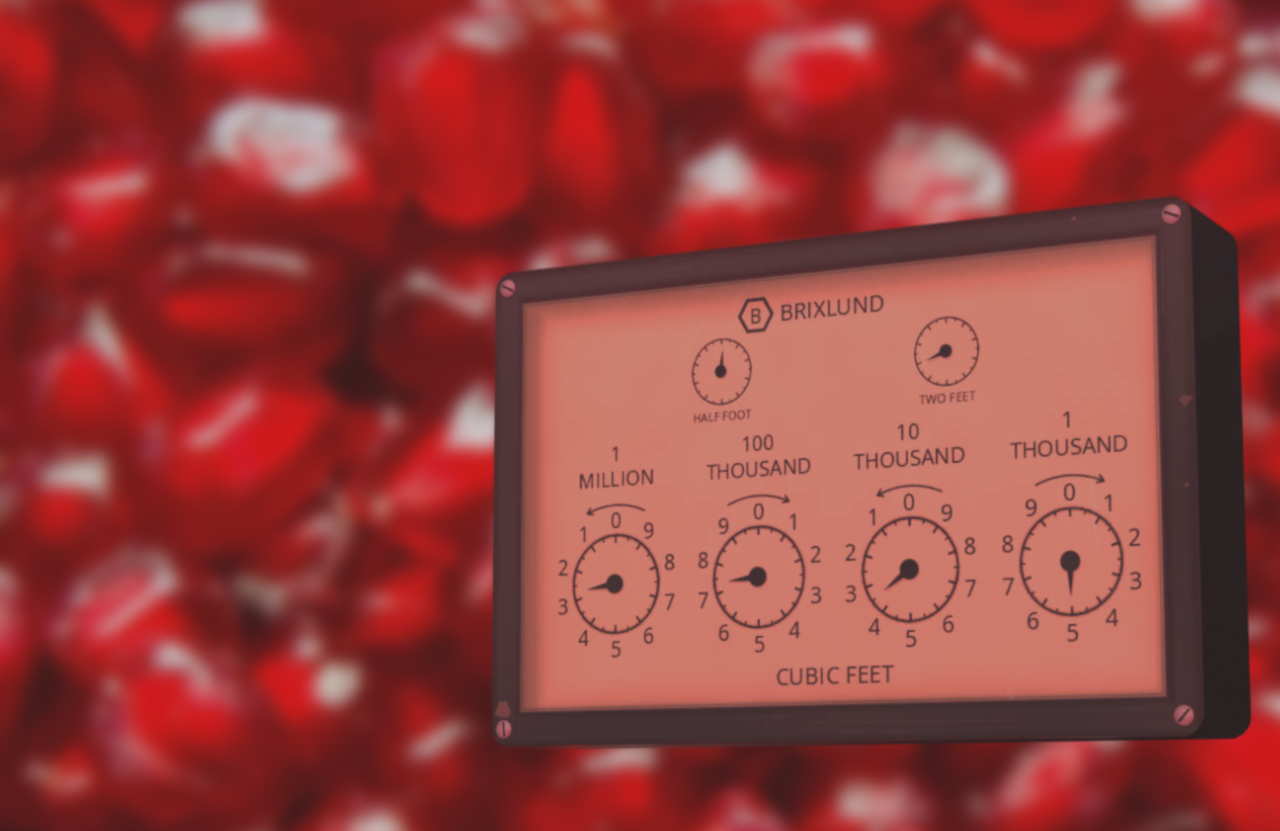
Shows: 273500 ft³
